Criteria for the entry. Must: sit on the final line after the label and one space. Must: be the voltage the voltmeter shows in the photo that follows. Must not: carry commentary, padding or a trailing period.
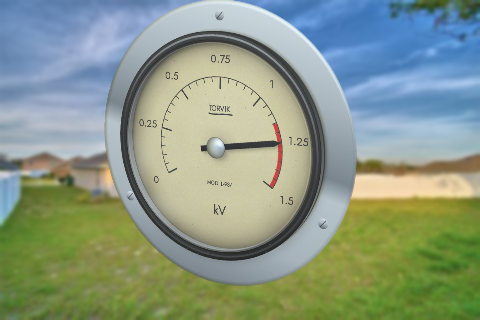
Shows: 1.25 kV
